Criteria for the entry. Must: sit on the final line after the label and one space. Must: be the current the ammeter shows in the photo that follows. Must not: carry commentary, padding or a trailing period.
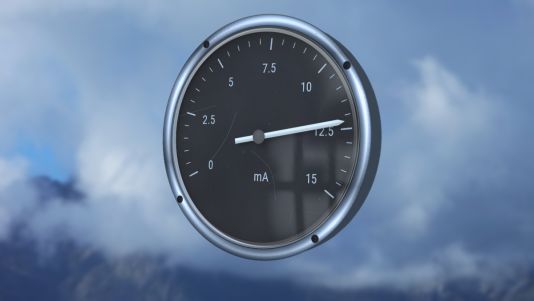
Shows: 12.25 mA
